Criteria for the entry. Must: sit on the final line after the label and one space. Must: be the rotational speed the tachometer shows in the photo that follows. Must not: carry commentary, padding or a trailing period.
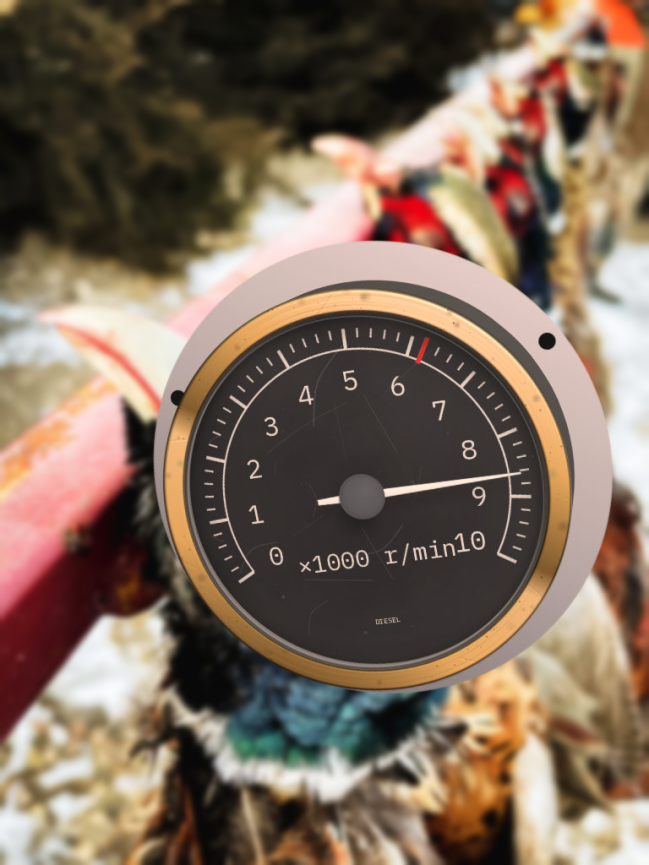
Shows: 8600 rpm
